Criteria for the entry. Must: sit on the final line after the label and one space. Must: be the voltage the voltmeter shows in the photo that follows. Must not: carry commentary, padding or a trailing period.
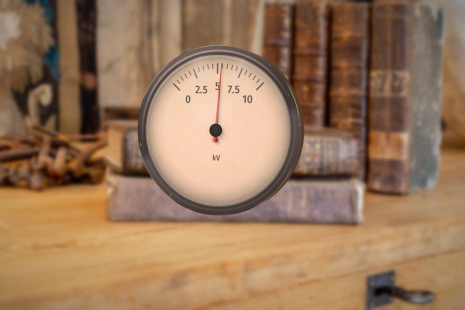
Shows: 5.5 kV
